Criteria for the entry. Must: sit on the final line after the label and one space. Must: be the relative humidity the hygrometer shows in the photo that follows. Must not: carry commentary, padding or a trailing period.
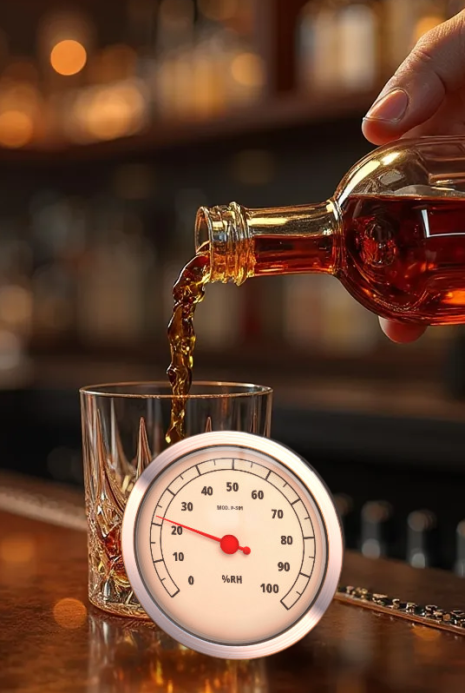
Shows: 22.5 %
